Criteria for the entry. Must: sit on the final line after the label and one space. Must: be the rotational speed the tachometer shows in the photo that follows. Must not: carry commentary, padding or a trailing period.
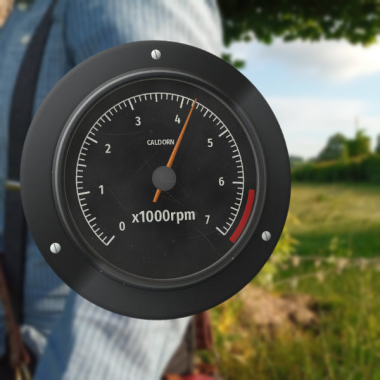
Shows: 4200 rpm
